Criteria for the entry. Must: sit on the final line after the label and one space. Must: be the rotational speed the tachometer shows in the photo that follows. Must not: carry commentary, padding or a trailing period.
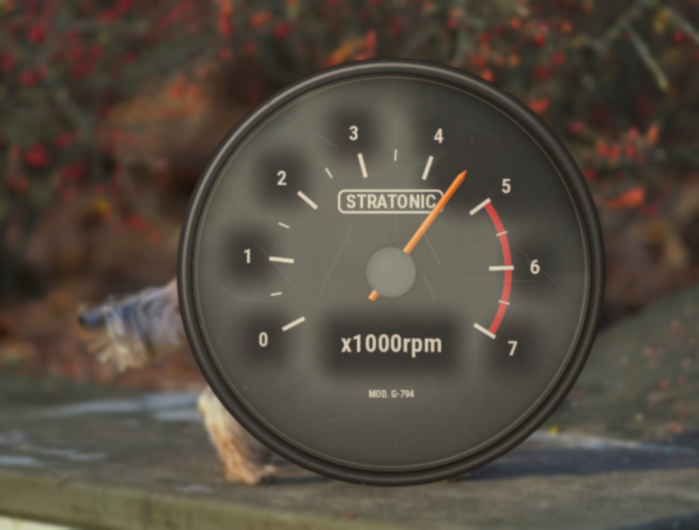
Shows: 4500 rpm
